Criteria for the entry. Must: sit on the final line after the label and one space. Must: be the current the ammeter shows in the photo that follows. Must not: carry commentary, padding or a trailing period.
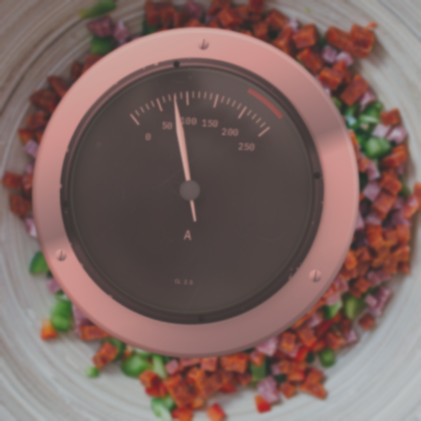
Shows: 80 A
